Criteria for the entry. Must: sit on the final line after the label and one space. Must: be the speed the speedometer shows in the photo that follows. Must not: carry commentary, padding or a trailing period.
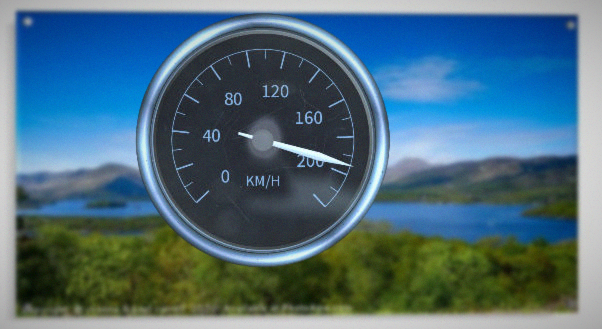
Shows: 195 km/h
